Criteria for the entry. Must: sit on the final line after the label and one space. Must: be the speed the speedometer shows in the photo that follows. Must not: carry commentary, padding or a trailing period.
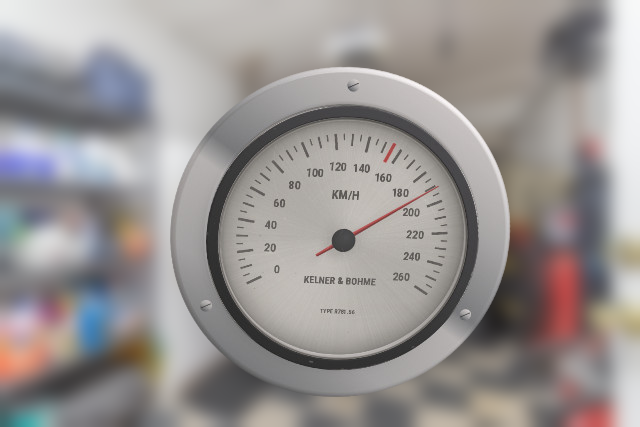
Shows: 190 km/h
